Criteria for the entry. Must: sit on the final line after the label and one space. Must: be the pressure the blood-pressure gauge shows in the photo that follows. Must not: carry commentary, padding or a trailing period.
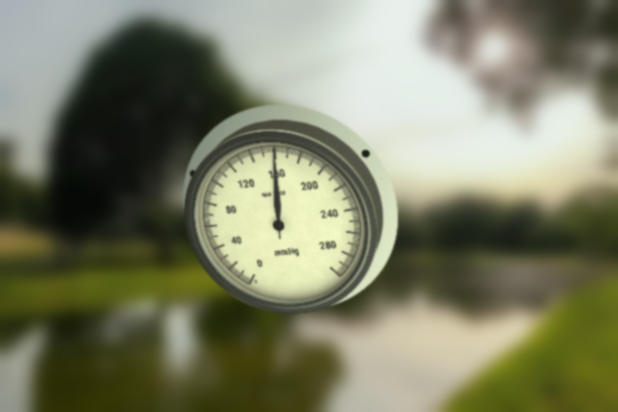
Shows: 160 mmHg
